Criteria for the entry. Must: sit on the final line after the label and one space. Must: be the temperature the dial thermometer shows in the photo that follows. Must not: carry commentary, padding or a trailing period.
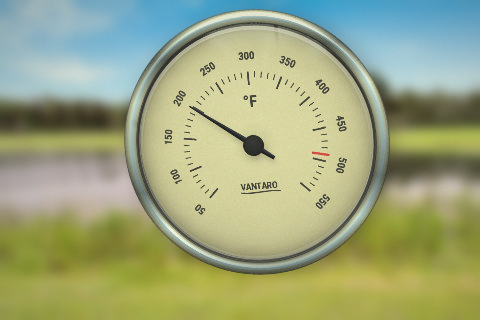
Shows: 200 °F
